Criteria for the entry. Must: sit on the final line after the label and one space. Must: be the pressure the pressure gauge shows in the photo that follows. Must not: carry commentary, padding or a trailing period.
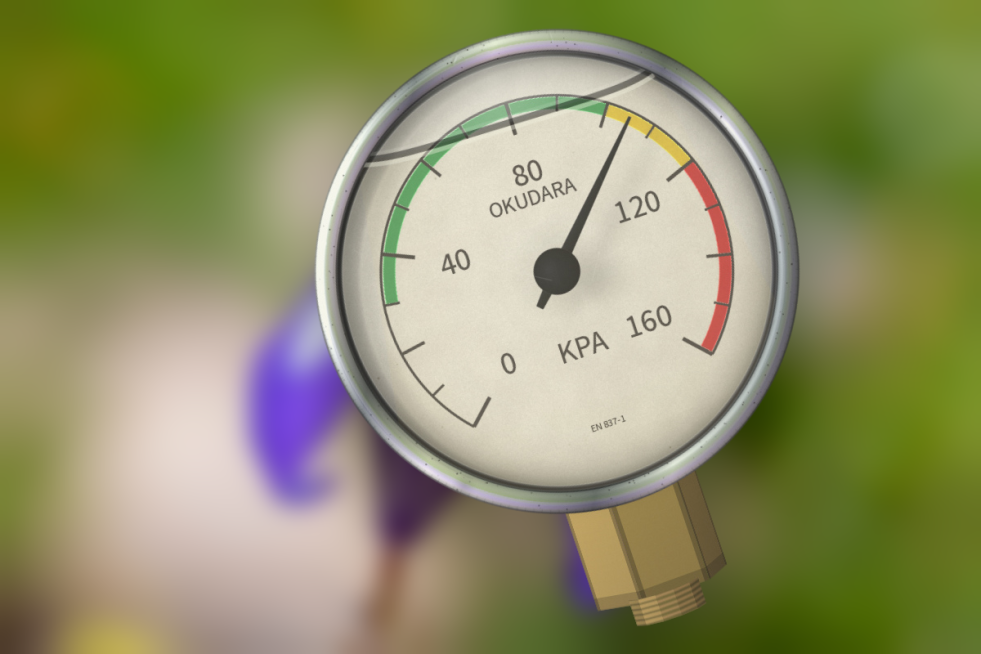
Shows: 105 kPa
